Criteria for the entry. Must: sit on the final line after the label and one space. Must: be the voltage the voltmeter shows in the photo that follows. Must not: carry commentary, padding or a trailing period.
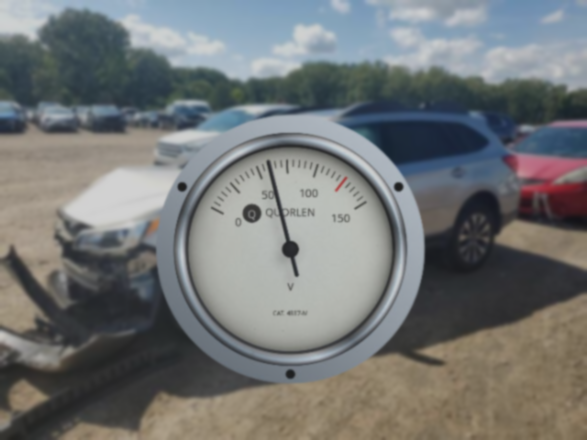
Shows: 60 V
